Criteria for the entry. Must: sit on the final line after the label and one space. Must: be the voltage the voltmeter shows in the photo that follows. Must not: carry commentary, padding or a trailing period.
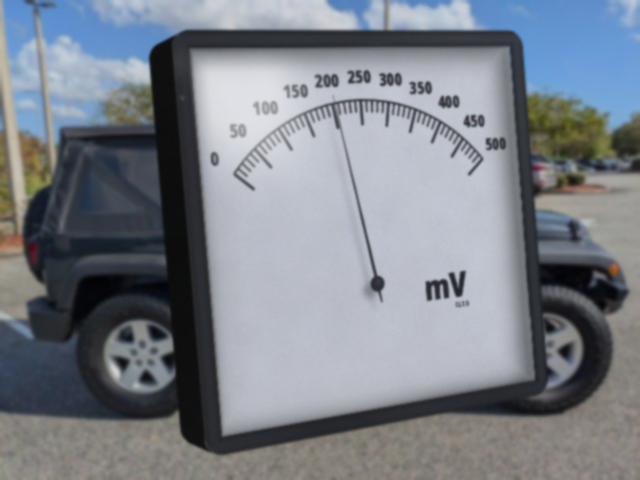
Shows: 200 mV
